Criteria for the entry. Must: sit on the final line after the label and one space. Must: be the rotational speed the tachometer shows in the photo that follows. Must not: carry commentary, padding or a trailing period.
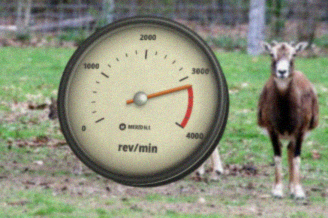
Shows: 3200 rpm
